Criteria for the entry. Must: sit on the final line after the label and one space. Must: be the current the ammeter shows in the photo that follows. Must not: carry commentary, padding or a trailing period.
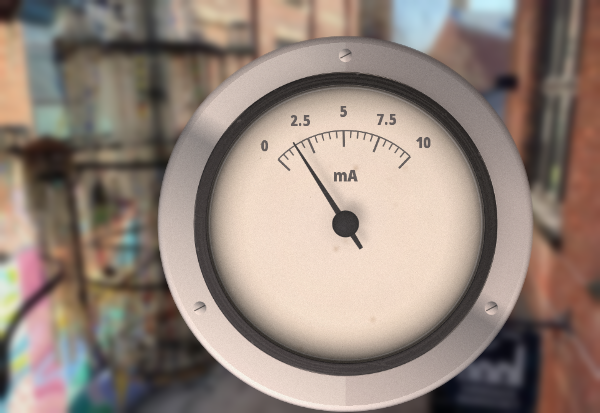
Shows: 1.5 mA
